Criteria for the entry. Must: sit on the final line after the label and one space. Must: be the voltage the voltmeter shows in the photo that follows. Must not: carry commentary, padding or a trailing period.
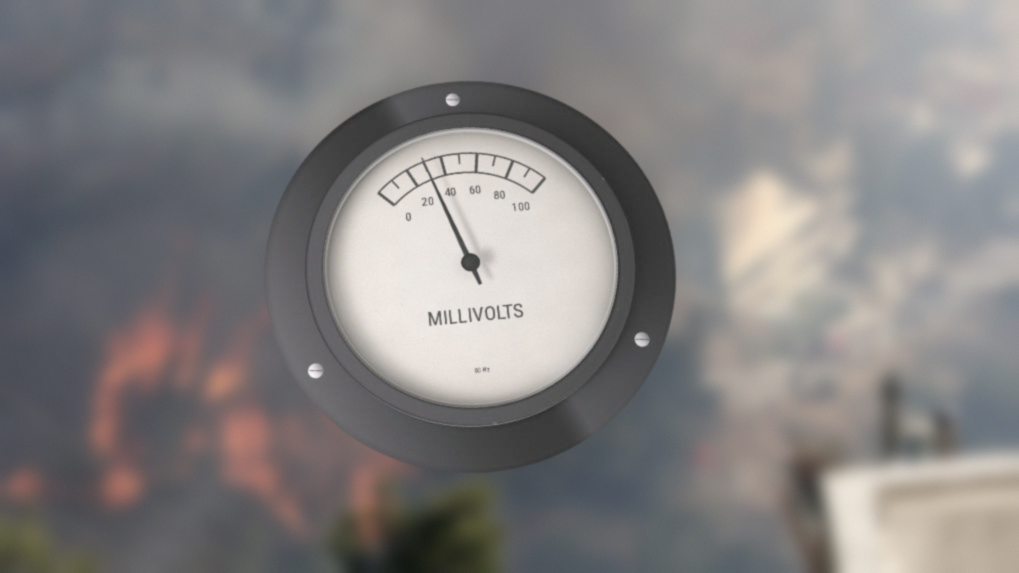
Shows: 30 mV
